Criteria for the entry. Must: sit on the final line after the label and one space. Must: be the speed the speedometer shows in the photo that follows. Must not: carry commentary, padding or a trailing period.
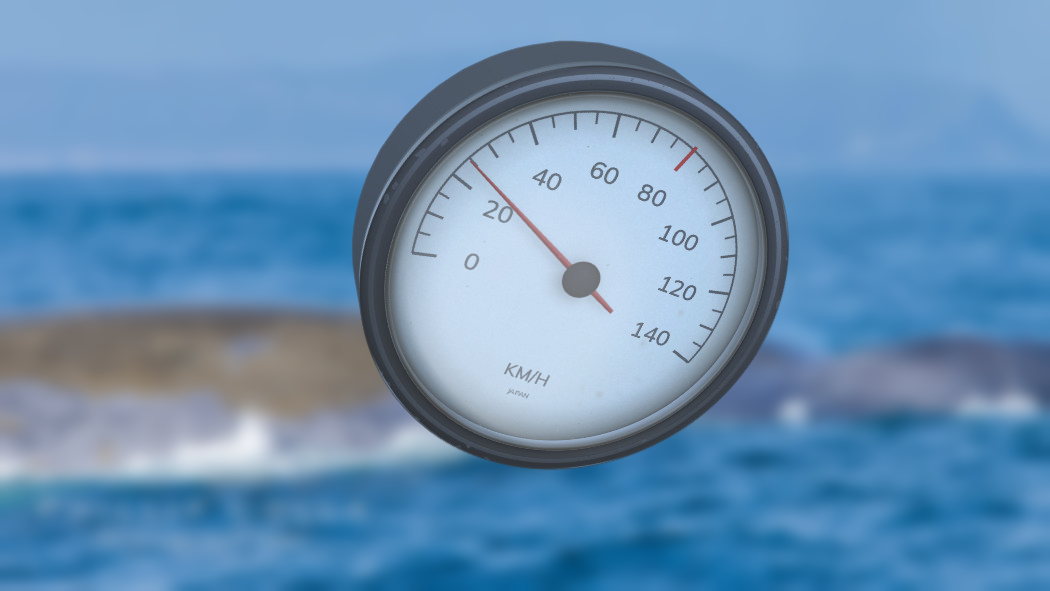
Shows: 25 km/h
